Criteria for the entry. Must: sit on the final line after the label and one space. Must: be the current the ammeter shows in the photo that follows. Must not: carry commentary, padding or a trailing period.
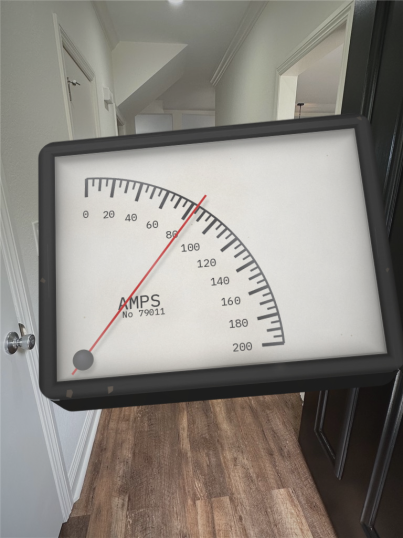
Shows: 85 A
